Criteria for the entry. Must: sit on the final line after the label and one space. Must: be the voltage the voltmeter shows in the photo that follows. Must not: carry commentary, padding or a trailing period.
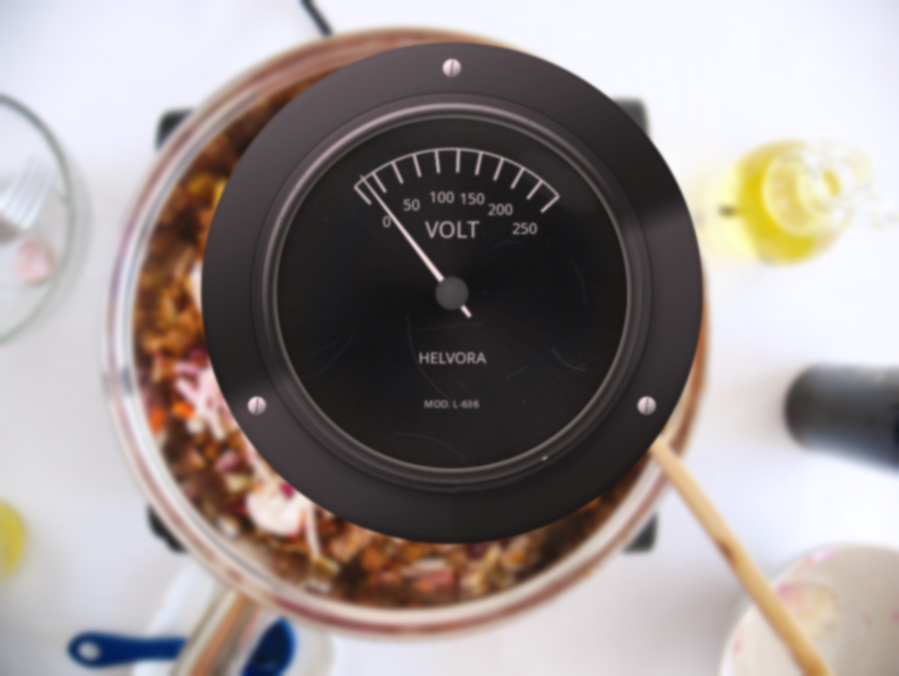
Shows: 12.5 V
